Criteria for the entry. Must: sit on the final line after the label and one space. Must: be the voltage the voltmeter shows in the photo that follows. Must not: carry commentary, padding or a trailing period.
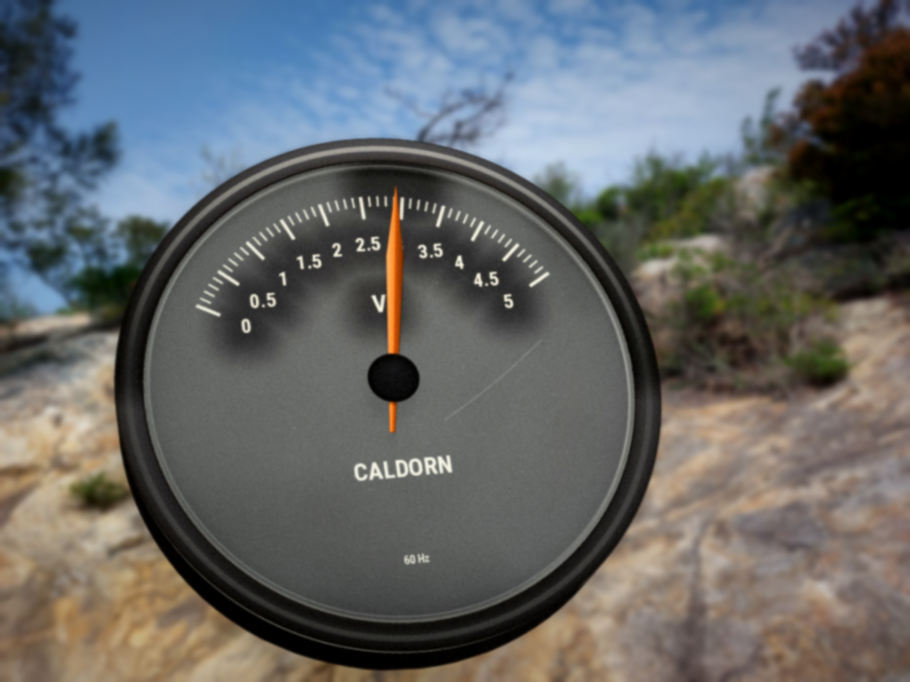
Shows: 2.9 V
